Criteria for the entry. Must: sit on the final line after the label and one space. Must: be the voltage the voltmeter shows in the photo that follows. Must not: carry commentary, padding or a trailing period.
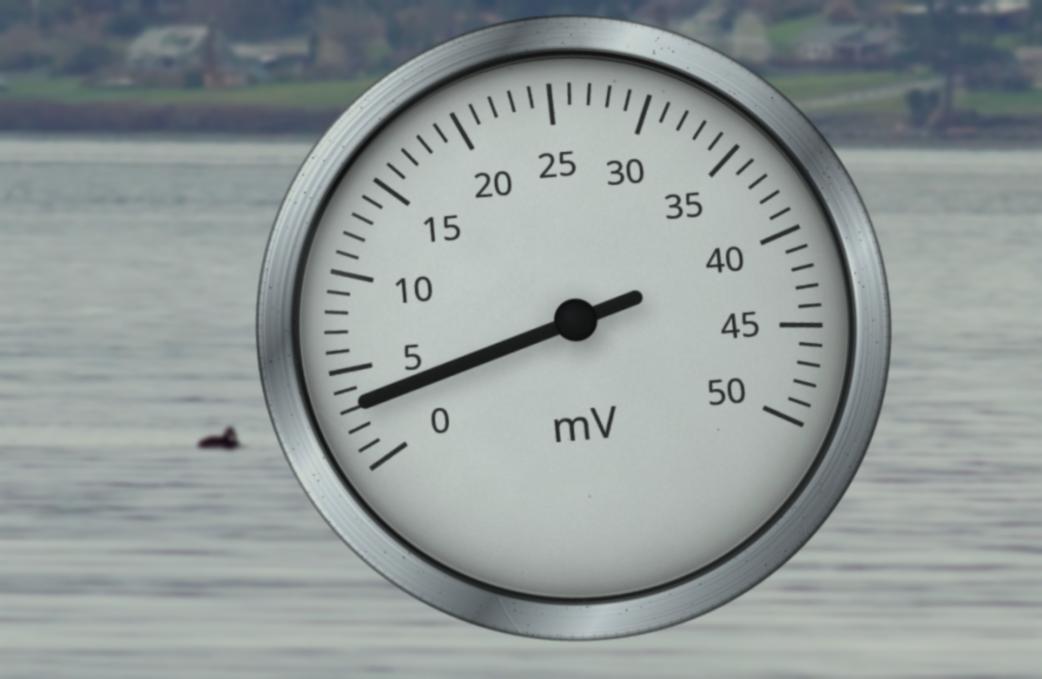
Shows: 3 mV
